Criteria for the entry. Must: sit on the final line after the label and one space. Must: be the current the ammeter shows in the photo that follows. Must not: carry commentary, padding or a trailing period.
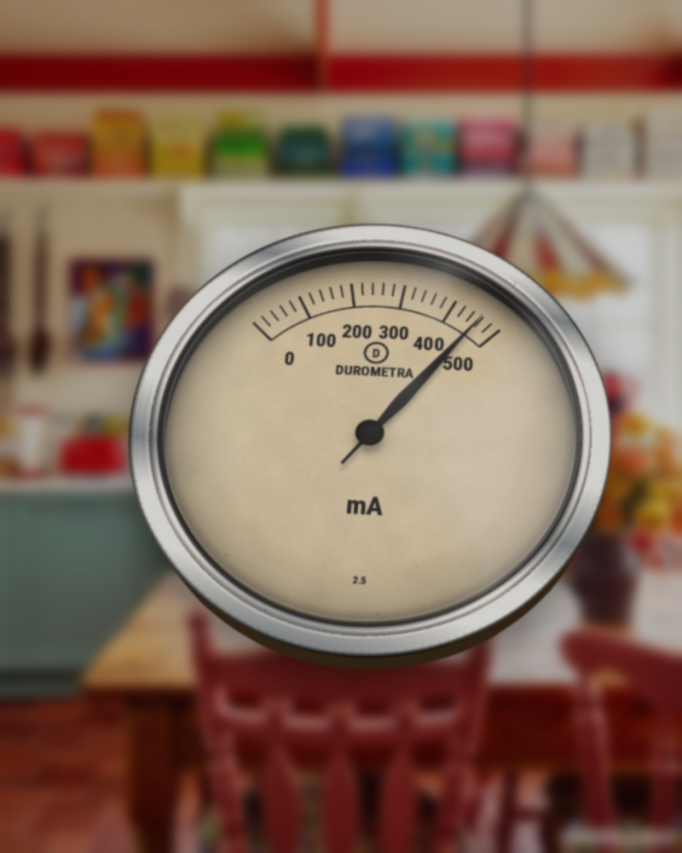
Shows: 460 mA
